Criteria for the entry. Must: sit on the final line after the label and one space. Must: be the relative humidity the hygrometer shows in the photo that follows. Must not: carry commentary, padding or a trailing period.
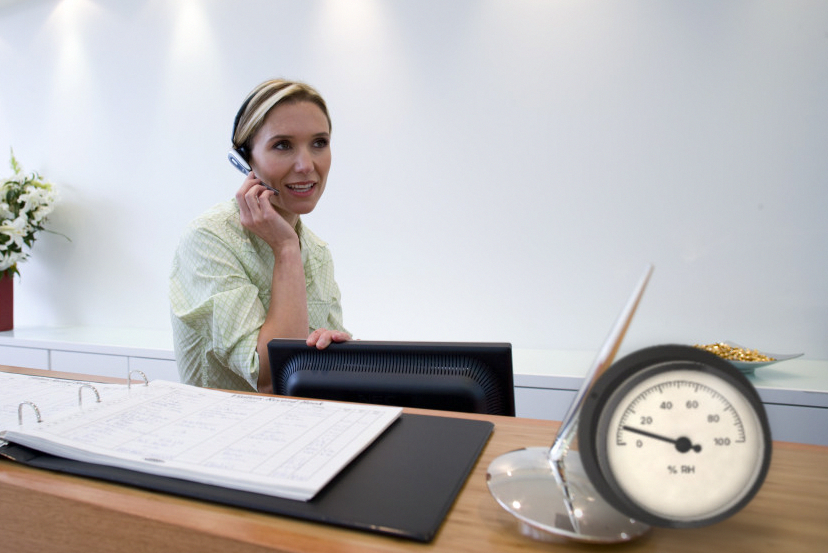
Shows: 10 %
